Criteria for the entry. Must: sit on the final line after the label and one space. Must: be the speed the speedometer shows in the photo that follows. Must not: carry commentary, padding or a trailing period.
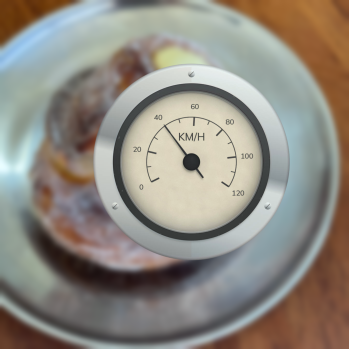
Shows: 40 km/h
